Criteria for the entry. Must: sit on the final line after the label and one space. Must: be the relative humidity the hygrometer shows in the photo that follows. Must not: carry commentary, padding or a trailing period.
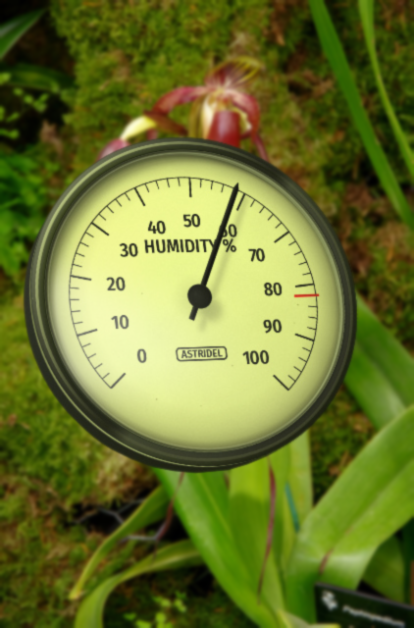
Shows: 58 %
